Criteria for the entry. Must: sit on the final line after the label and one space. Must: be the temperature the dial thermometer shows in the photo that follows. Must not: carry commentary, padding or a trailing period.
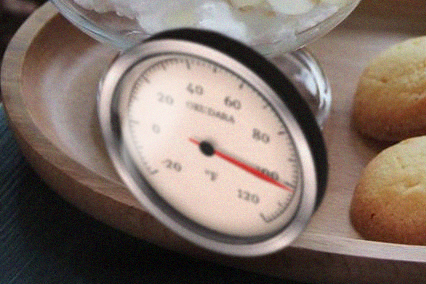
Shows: 100 °F
